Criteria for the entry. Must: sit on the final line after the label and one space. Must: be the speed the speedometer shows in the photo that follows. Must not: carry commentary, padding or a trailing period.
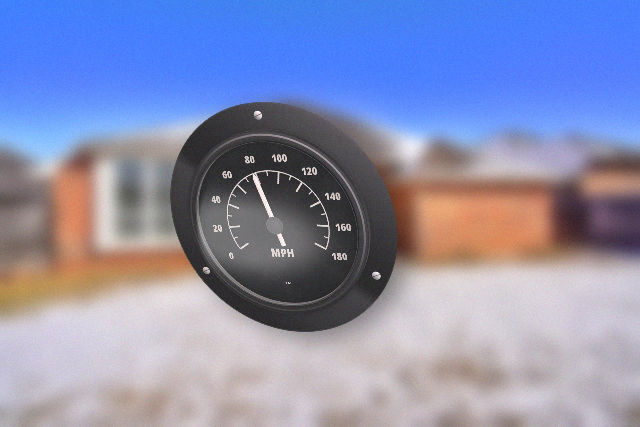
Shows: 80 mph
